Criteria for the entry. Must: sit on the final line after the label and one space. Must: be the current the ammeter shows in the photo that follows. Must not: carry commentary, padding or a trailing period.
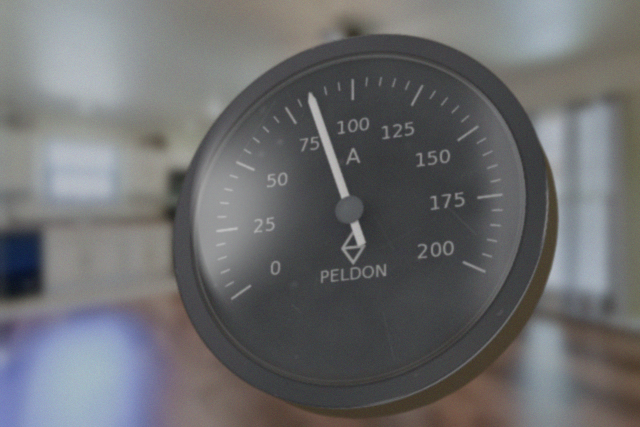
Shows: 85 A
